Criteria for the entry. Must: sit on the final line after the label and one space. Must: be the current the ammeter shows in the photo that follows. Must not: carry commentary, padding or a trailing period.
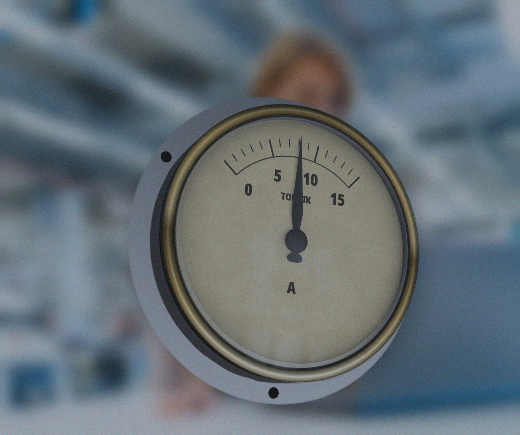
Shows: 8 A
